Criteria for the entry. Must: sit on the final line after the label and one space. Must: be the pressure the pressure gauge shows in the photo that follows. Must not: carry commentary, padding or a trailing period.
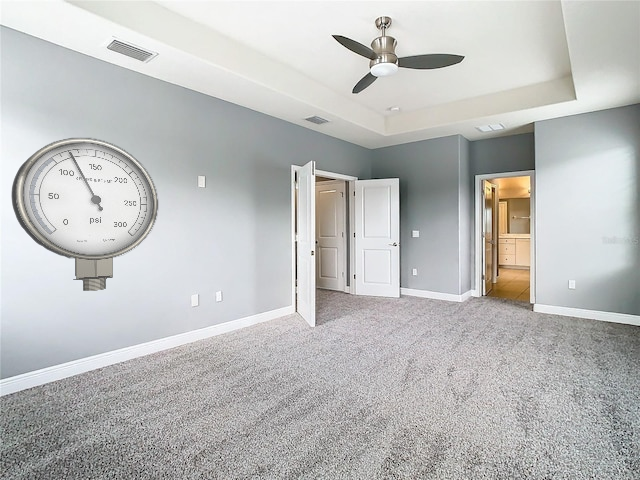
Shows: 120 psi
